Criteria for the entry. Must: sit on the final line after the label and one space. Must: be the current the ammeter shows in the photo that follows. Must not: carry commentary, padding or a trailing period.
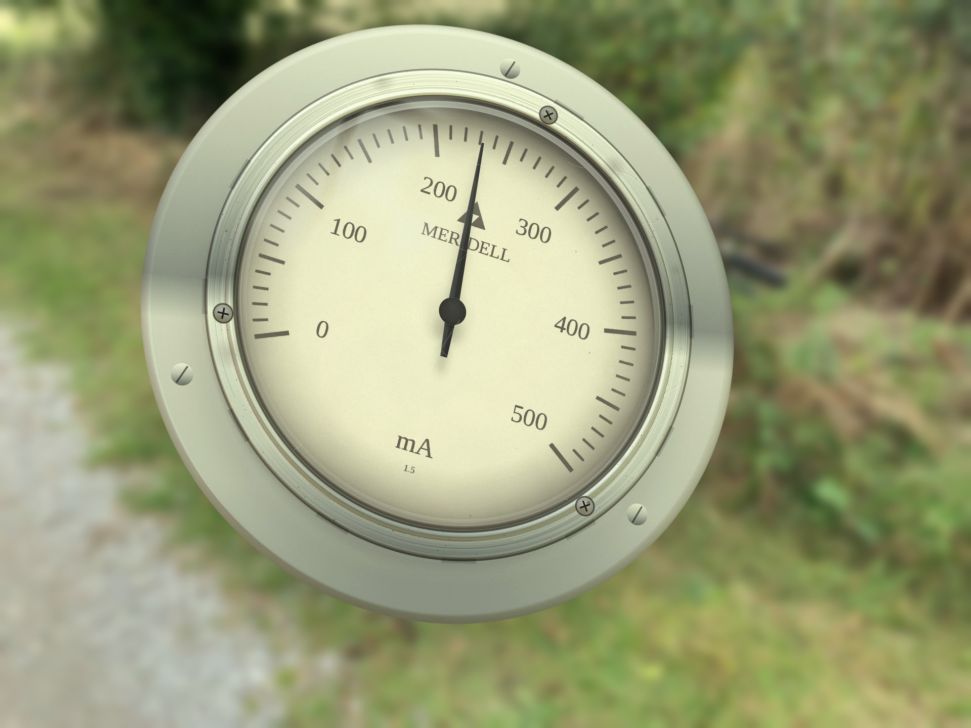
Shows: 230 mA
